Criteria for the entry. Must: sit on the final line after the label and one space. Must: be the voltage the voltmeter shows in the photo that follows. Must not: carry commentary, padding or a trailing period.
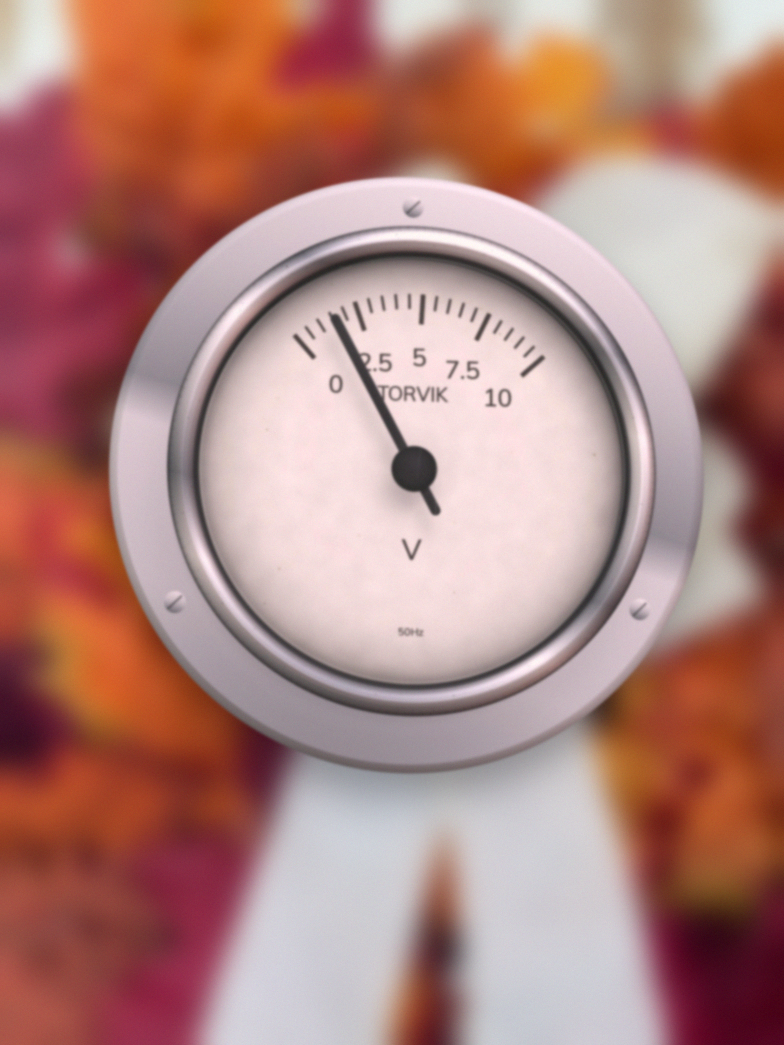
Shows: 1.5 V
